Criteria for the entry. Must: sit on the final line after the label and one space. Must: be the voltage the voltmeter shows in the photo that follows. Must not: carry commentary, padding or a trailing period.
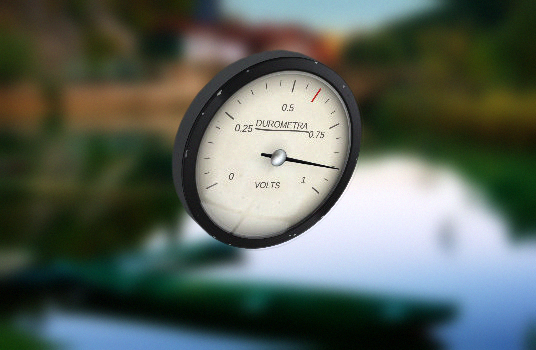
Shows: 0.9 V
